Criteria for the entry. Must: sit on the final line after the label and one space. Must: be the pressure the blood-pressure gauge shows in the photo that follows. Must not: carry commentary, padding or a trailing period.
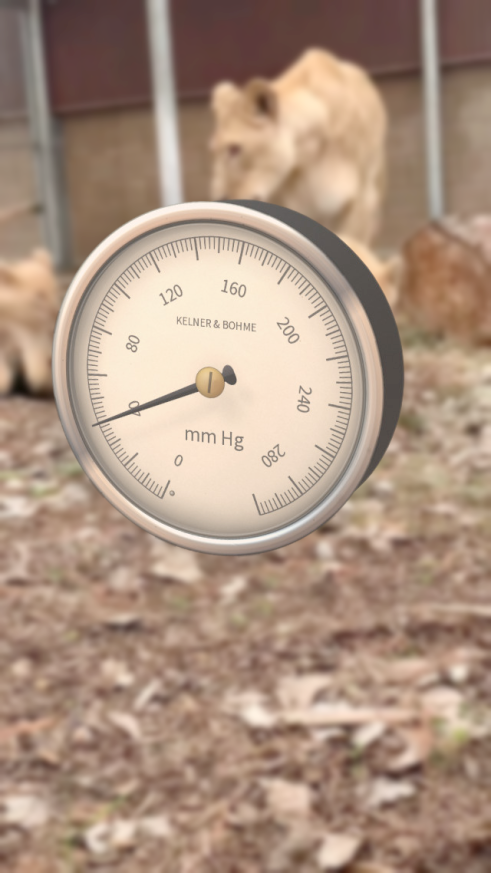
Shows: 40 mmHg
